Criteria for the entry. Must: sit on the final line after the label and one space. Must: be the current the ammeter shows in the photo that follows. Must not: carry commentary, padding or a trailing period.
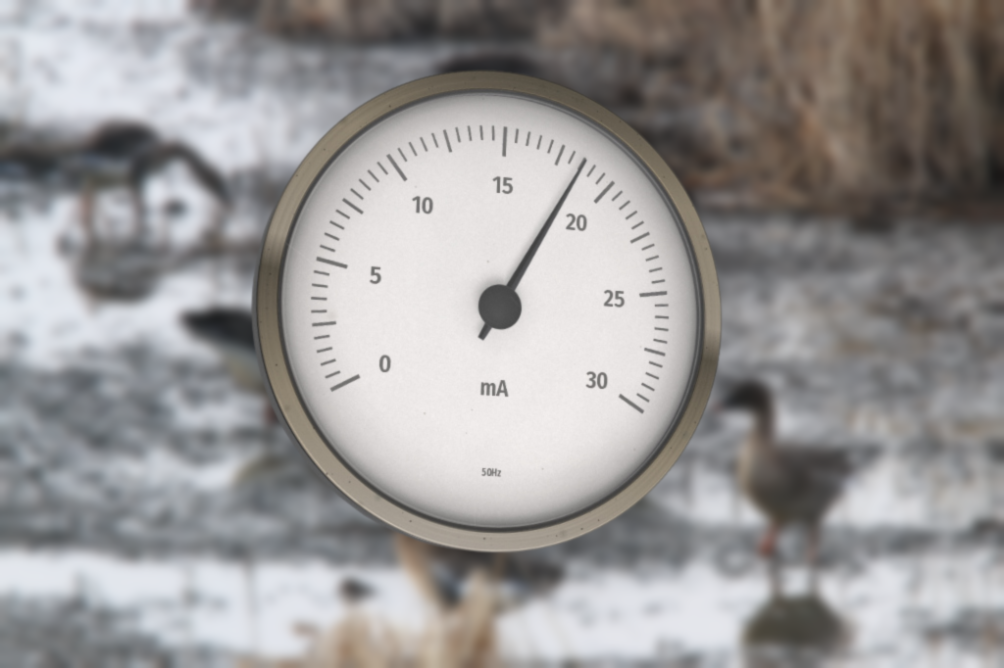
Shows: 18.5 mA
